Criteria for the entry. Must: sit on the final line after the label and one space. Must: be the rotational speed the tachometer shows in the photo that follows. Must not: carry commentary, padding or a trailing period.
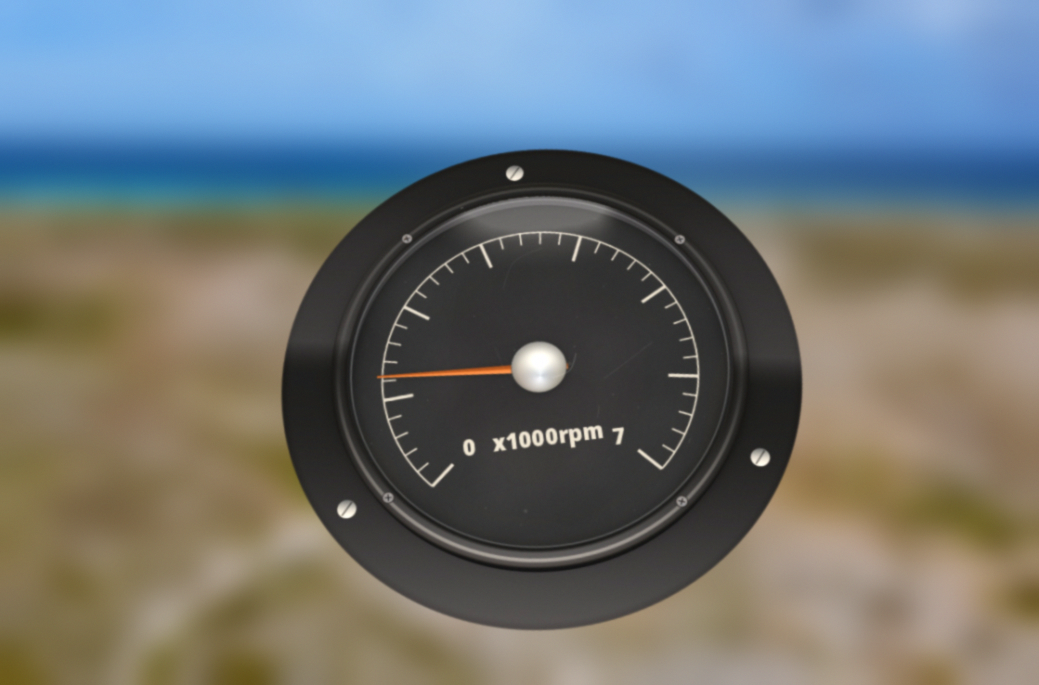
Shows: 1200 rpm
